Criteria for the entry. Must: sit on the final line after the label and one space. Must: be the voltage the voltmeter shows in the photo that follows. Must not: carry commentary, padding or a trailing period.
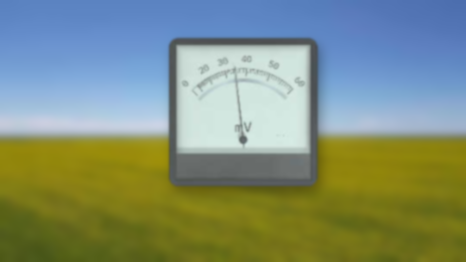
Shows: 35 mV
